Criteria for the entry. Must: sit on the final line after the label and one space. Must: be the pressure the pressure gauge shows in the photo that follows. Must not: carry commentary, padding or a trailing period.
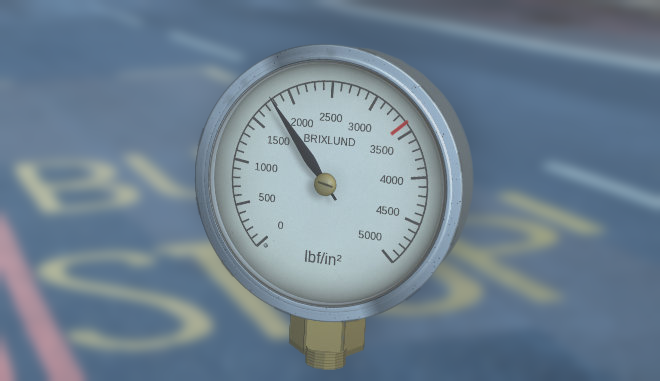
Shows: 1800 psi
